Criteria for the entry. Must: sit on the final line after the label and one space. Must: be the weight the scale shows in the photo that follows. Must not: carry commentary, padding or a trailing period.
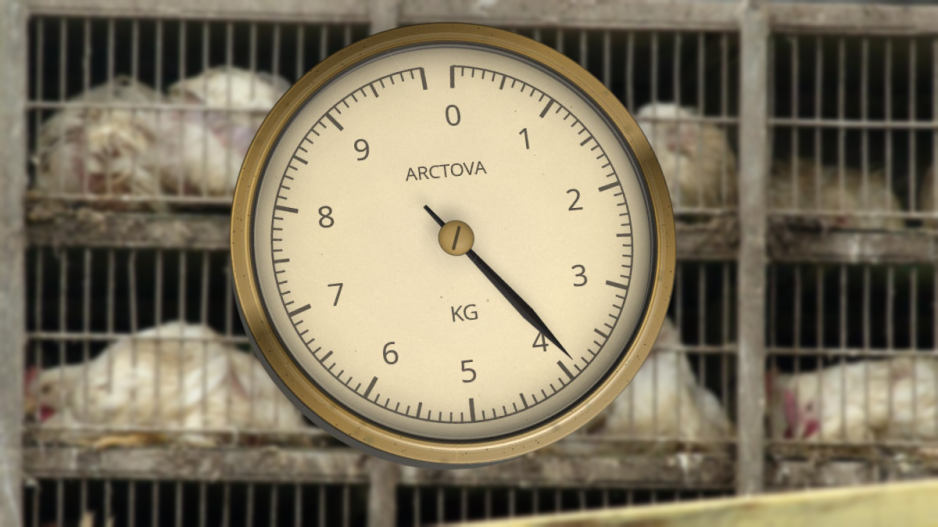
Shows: 3.9 kg
